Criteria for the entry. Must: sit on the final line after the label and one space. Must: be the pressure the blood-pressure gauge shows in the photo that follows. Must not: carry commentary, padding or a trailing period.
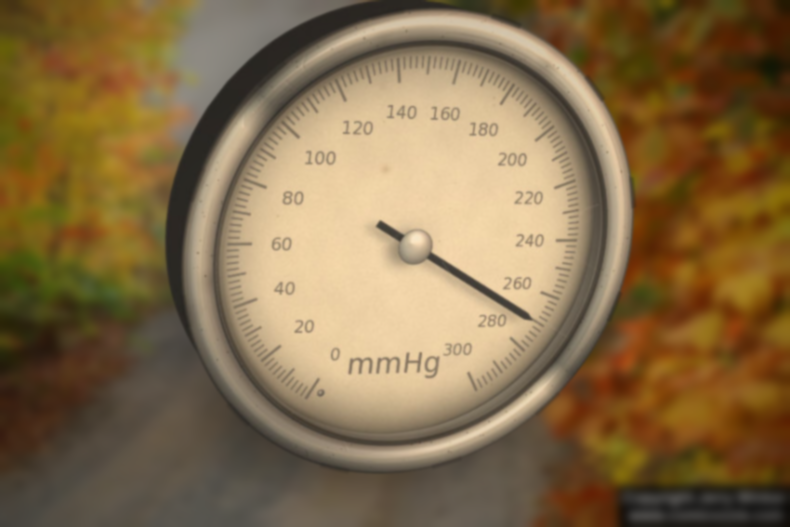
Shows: 270 mmHg
